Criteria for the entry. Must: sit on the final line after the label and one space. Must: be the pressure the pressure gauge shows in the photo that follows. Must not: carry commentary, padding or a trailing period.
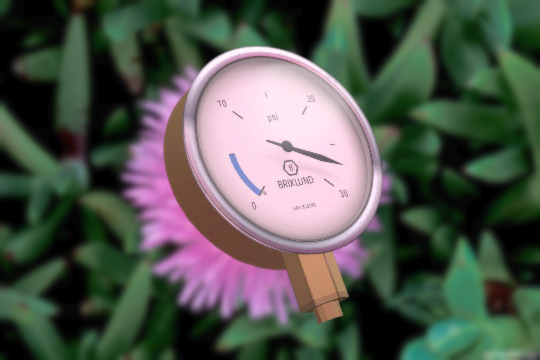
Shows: 27.5 psi
